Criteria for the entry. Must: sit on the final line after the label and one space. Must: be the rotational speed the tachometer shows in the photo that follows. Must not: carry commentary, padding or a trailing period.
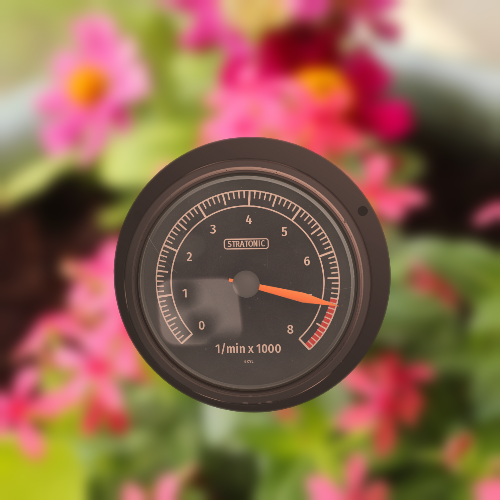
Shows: 7000 rpm
